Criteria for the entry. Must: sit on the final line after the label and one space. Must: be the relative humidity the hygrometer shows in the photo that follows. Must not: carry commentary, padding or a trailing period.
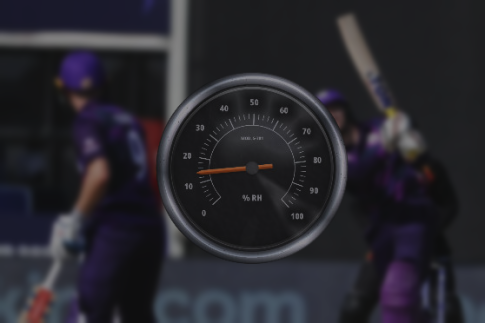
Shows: 14 %
